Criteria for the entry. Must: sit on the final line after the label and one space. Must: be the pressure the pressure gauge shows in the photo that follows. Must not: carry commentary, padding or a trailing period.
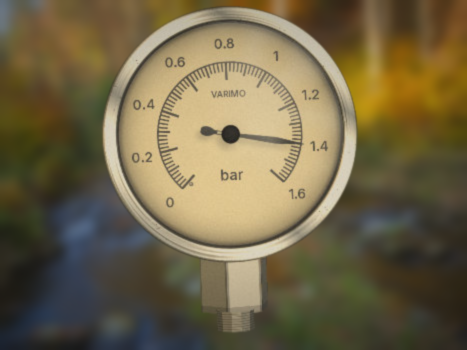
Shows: 1.4 bar
